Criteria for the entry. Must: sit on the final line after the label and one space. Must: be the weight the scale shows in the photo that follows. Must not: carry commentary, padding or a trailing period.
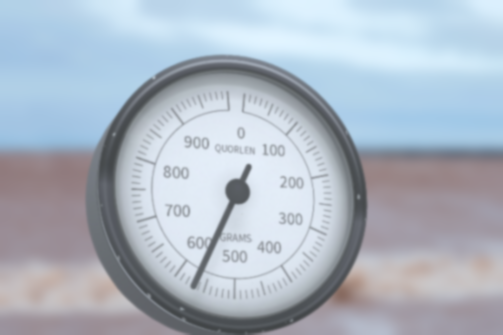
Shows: 570 g
